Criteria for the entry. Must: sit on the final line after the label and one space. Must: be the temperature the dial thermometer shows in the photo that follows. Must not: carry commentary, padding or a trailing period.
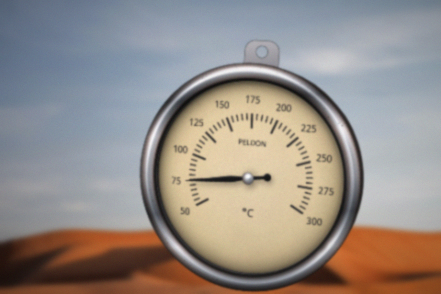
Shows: 75 °C
